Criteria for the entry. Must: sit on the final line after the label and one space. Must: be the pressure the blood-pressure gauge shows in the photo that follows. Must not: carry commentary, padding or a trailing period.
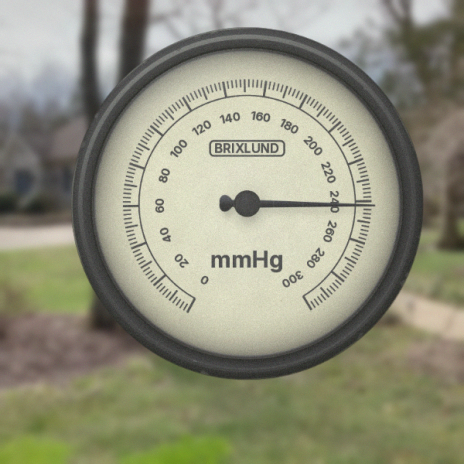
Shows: 242 mmHg
